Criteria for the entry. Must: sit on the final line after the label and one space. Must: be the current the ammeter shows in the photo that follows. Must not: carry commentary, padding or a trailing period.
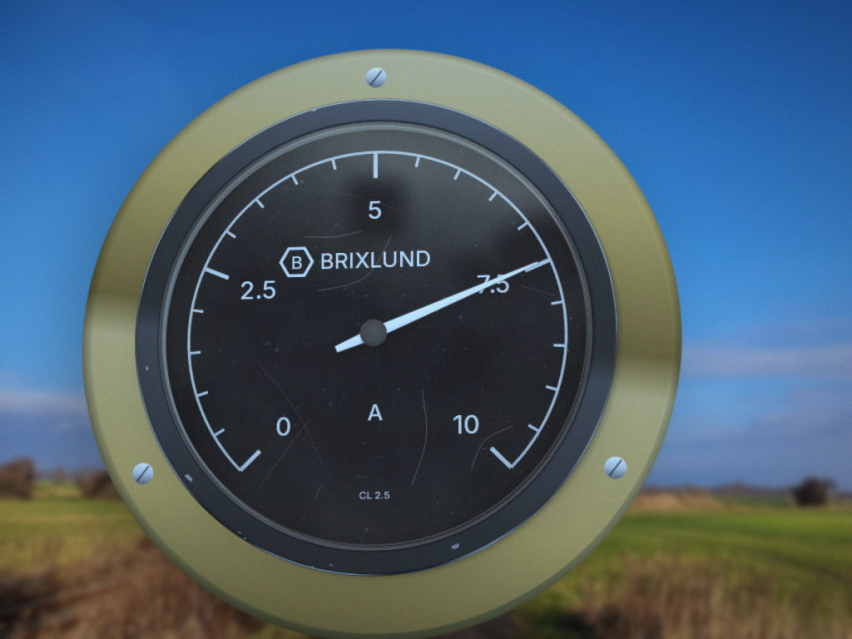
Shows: 7.5 A
